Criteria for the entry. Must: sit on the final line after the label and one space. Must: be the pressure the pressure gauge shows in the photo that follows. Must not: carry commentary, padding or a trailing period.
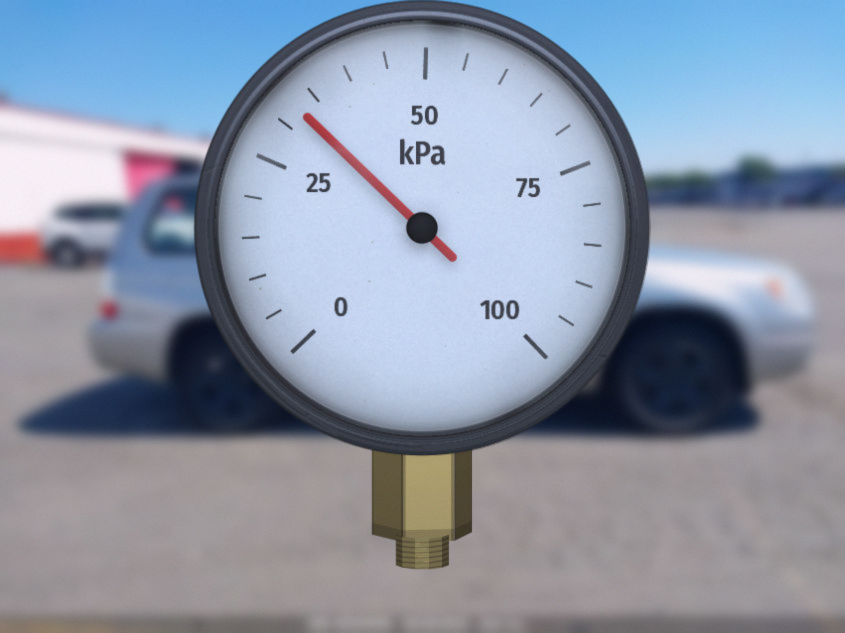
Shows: 32.5 kPa
